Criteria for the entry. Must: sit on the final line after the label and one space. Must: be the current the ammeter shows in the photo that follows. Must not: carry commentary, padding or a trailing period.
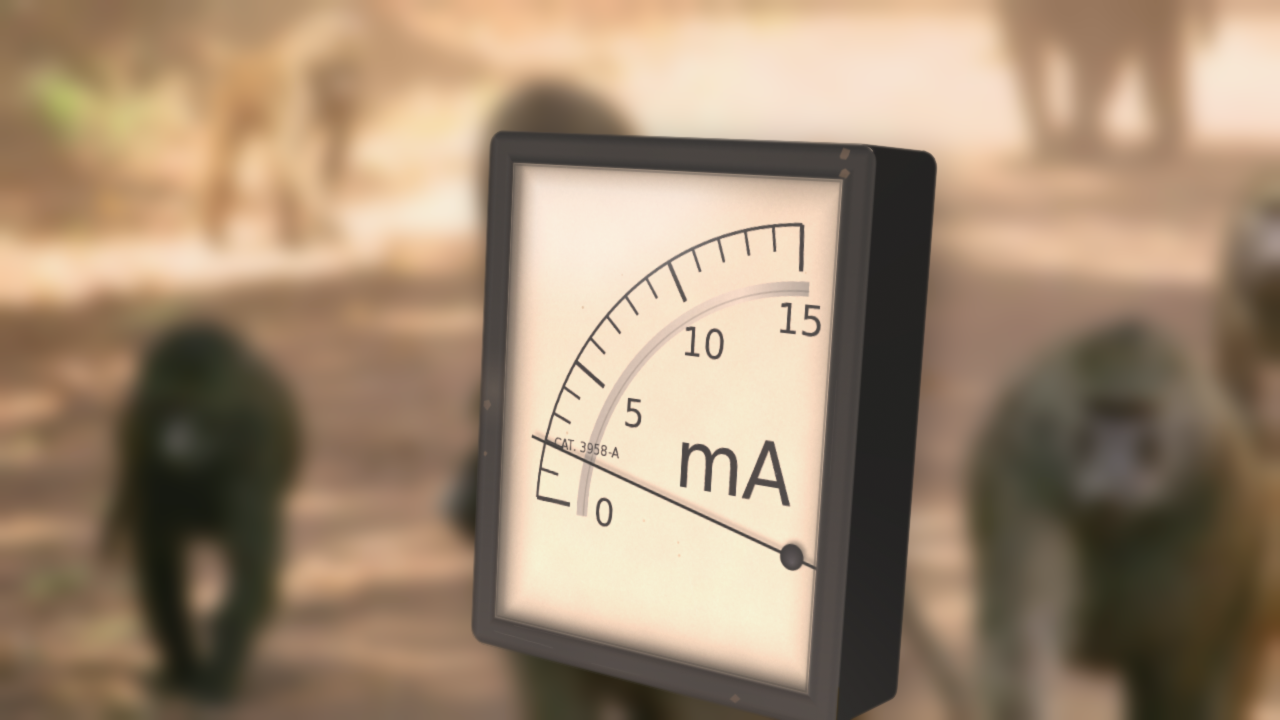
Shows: 2 mA
